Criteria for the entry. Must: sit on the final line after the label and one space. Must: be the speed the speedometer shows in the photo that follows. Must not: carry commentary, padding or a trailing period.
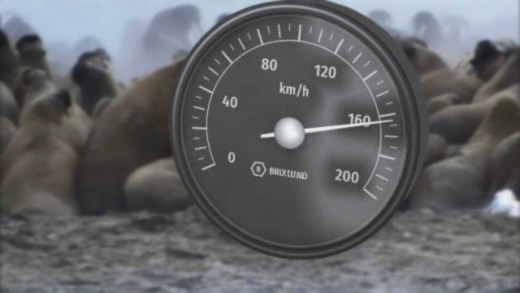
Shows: 162.5 km/h
